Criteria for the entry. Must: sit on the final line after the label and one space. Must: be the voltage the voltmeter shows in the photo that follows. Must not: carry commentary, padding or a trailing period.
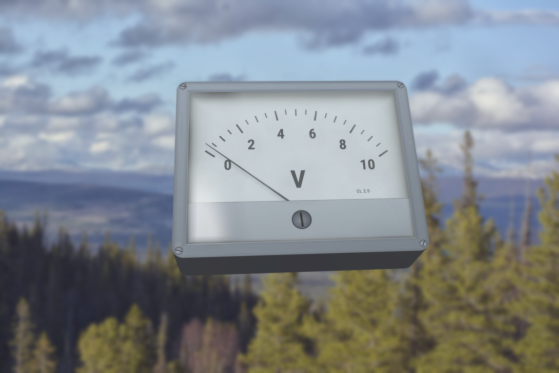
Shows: 0.25 V
